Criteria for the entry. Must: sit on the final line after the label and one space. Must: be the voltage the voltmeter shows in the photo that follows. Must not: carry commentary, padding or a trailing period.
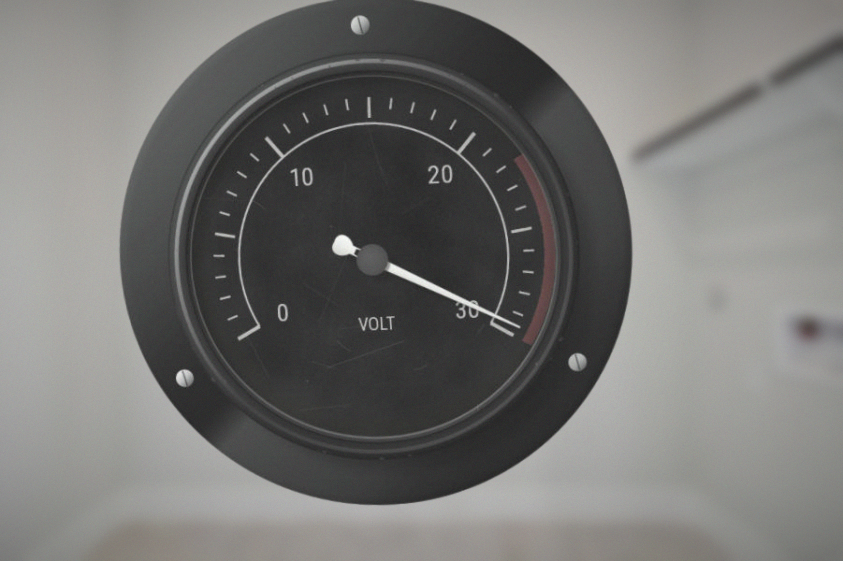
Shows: 29.5 V
